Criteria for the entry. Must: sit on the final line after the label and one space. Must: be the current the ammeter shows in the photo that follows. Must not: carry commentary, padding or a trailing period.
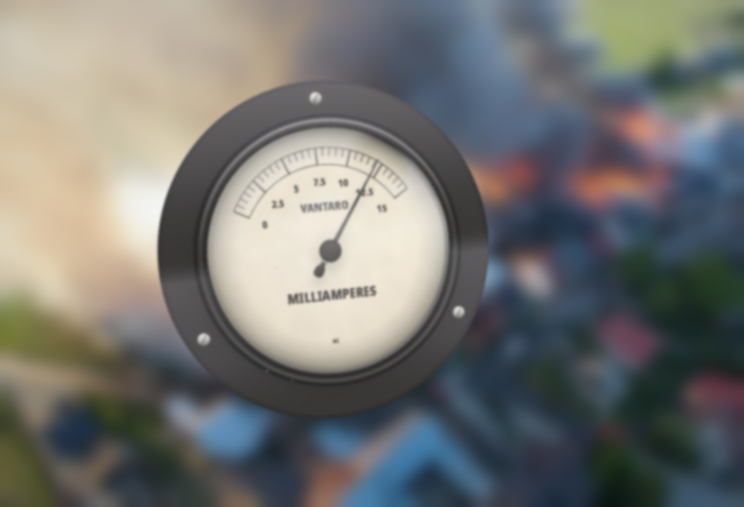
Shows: 12 mA
